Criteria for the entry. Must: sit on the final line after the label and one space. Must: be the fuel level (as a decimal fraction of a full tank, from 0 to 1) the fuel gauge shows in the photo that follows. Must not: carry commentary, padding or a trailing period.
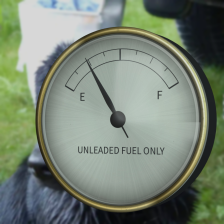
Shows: 0.25
